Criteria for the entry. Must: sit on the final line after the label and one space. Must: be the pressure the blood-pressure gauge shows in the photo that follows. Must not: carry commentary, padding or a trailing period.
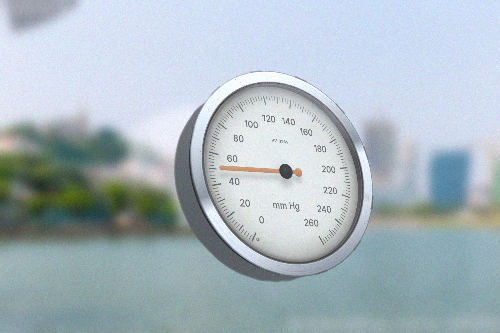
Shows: 50 mmHg
